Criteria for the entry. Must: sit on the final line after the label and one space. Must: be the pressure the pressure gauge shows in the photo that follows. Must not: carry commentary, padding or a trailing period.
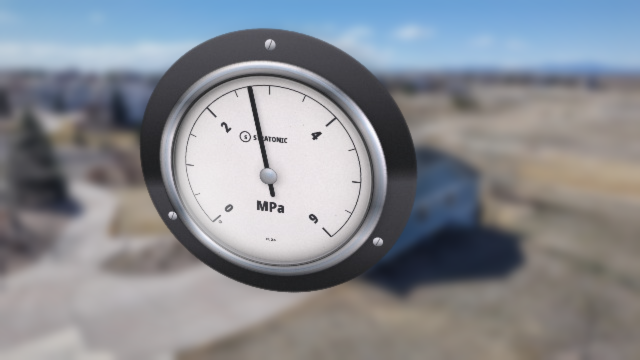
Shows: 2.75 MPa
